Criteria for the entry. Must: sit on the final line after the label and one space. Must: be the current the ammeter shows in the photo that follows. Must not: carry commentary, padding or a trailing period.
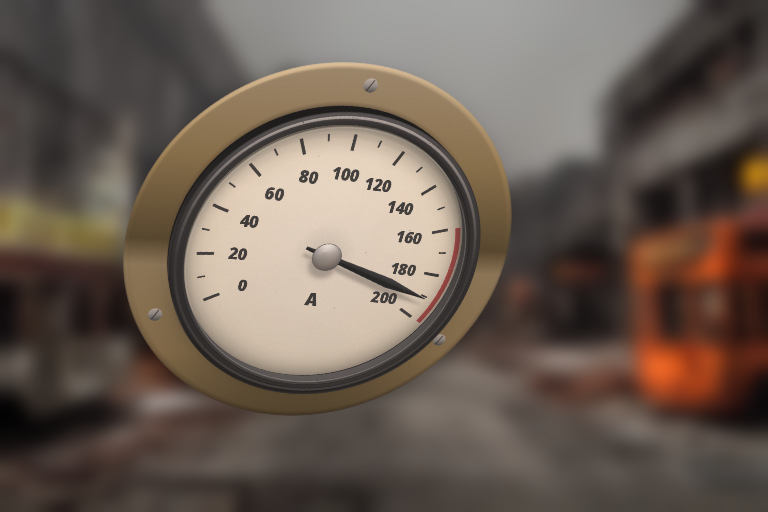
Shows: 190 A
